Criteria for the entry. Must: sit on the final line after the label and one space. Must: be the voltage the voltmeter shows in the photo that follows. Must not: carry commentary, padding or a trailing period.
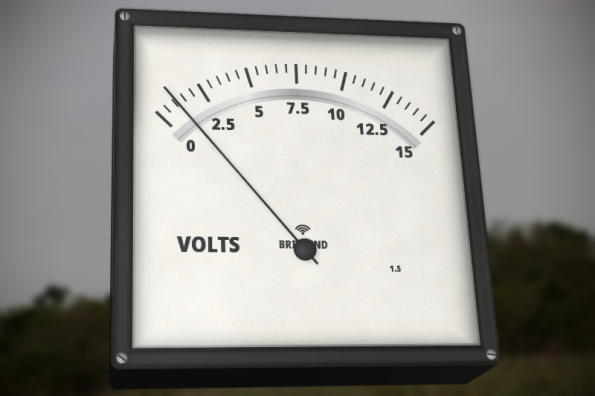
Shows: 1 V
